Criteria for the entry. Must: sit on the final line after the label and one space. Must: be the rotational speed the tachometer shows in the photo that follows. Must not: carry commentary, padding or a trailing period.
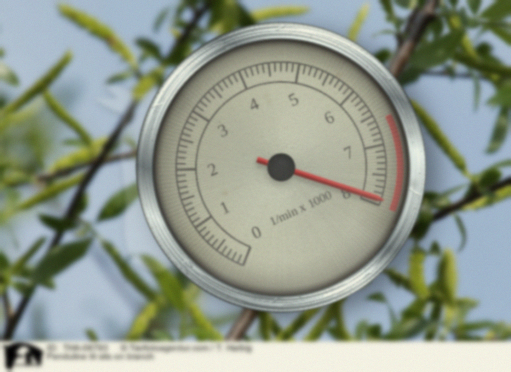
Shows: 7900 rpm
